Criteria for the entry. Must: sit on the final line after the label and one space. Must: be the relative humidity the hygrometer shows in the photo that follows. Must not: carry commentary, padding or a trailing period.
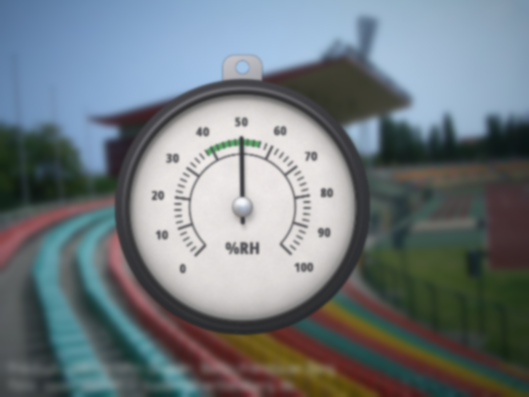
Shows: 50 %
